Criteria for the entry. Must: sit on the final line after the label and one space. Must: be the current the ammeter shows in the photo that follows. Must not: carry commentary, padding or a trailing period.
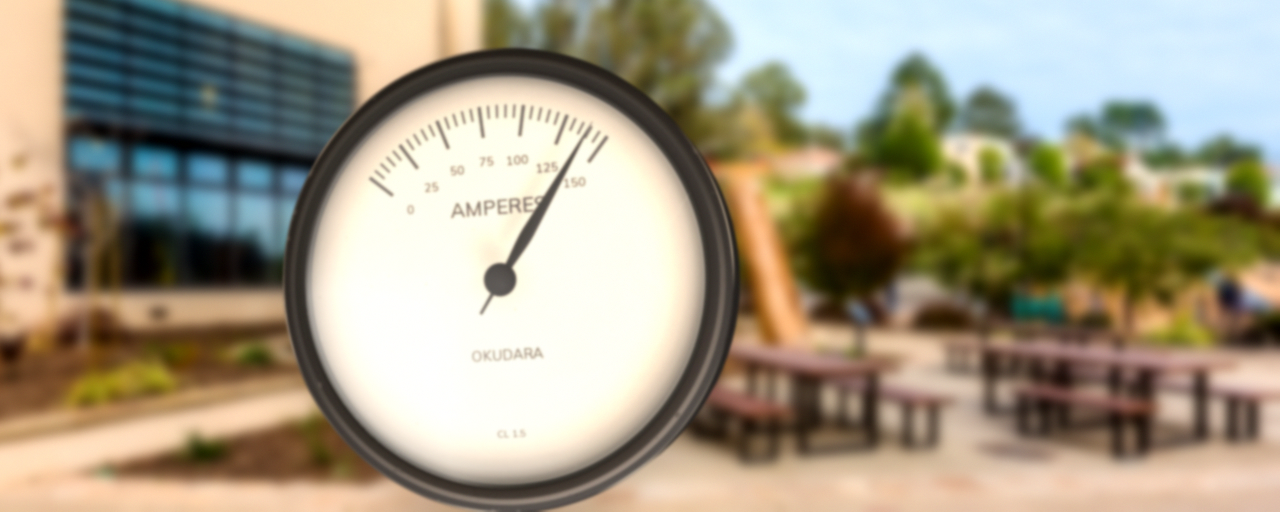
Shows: 140 A
